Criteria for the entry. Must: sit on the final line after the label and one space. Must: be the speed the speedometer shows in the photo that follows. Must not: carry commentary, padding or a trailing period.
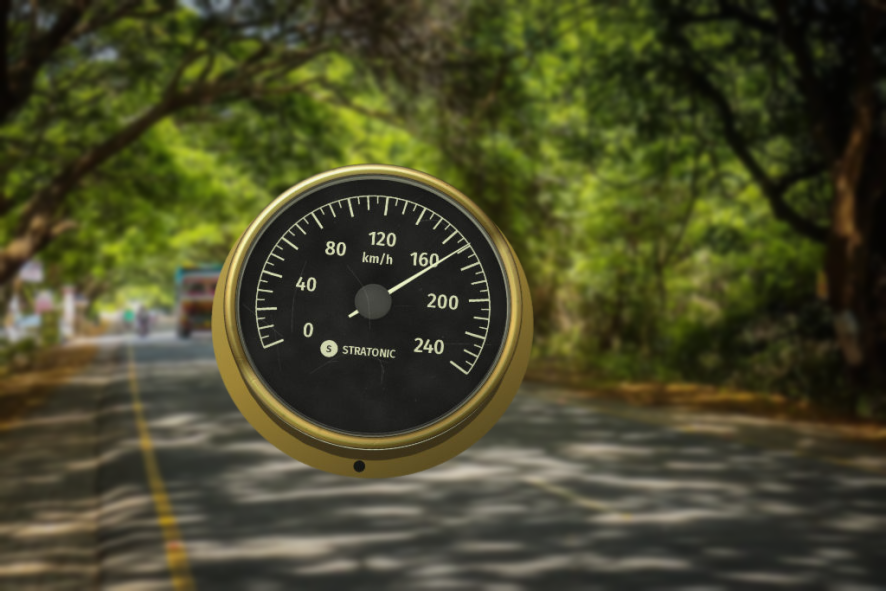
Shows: 170 km/h
